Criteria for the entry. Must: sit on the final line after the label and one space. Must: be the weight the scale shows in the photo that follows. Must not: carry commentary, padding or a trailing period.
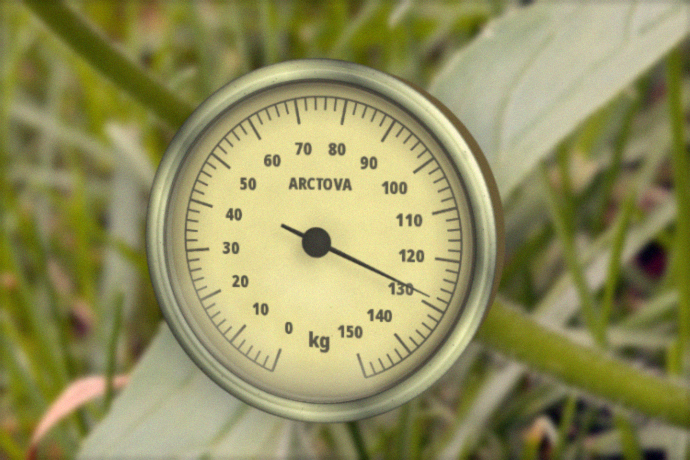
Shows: 128 kg
